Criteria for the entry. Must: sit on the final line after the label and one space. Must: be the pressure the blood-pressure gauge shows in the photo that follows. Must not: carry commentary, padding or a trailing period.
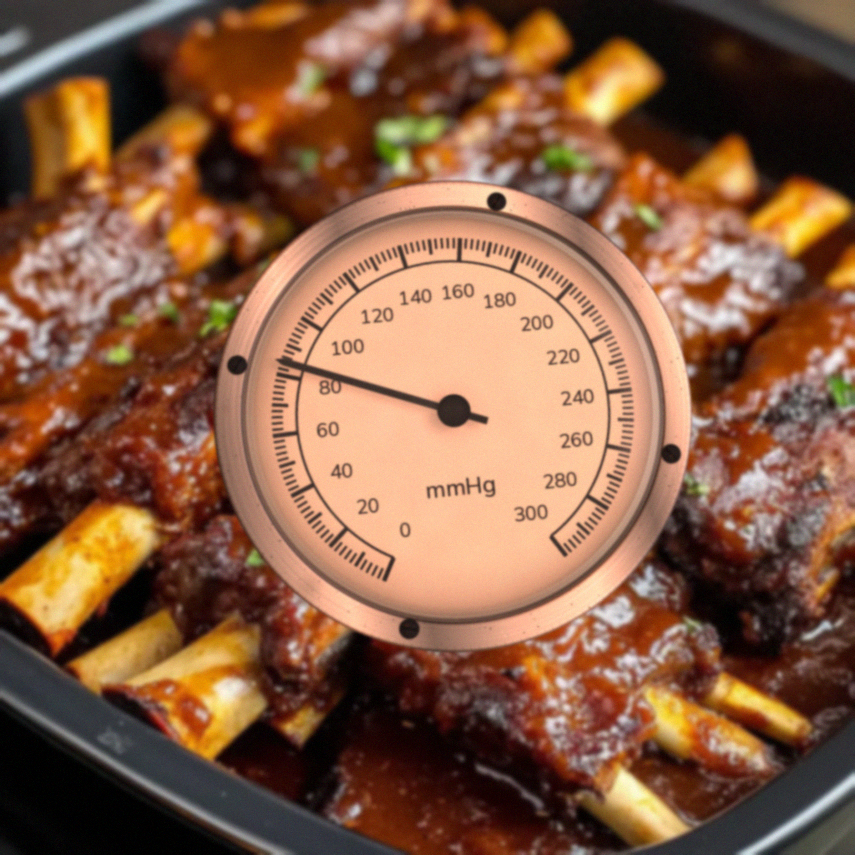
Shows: 84 mmHg
